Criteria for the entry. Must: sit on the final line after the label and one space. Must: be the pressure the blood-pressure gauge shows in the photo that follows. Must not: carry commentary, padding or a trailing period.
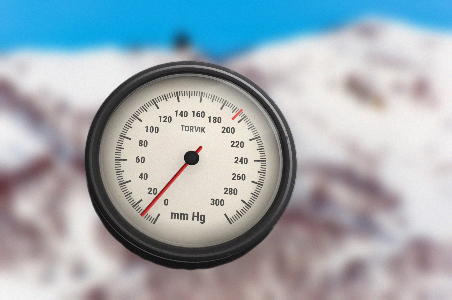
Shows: 10 mmHg
